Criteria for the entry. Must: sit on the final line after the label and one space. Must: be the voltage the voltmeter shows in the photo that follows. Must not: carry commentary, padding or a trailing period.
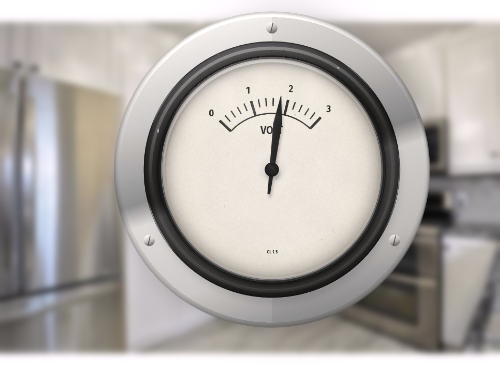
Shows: 1.8 V
